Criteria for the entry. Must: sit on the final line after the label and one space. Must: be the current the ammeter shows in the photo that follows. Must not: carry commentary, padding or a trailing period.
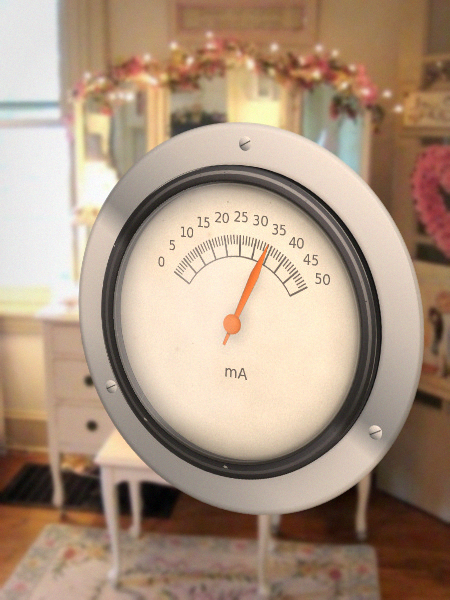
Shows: 35 mA
